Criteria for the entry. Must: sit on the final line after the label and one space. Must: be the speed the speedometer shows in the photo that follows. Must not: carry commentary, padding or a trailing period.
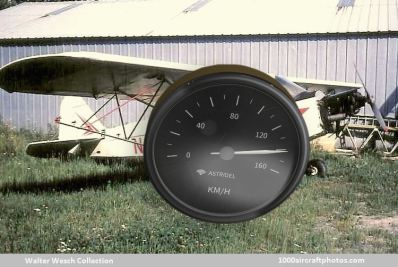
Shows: 140 km/h
